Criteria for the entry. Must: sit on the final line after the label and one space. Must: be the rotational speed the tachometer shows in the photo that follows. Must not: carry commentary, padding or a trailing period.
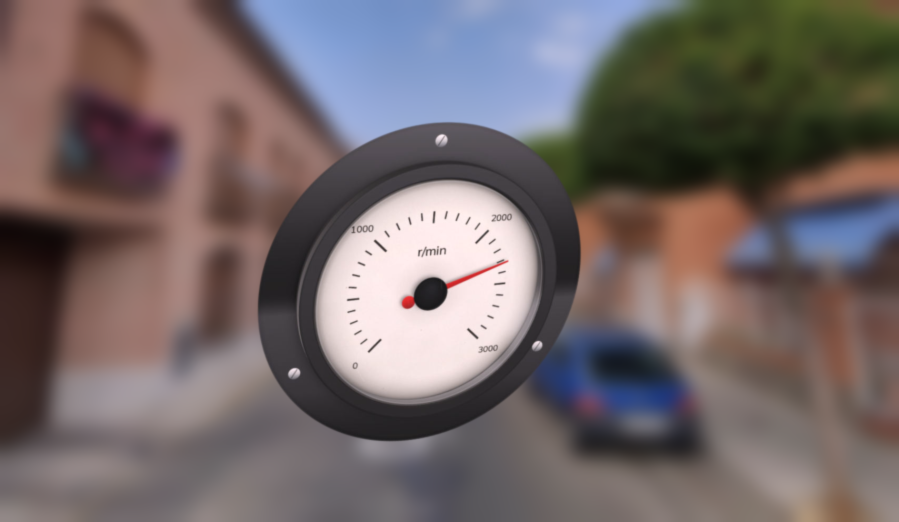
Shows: 2300 rpm
